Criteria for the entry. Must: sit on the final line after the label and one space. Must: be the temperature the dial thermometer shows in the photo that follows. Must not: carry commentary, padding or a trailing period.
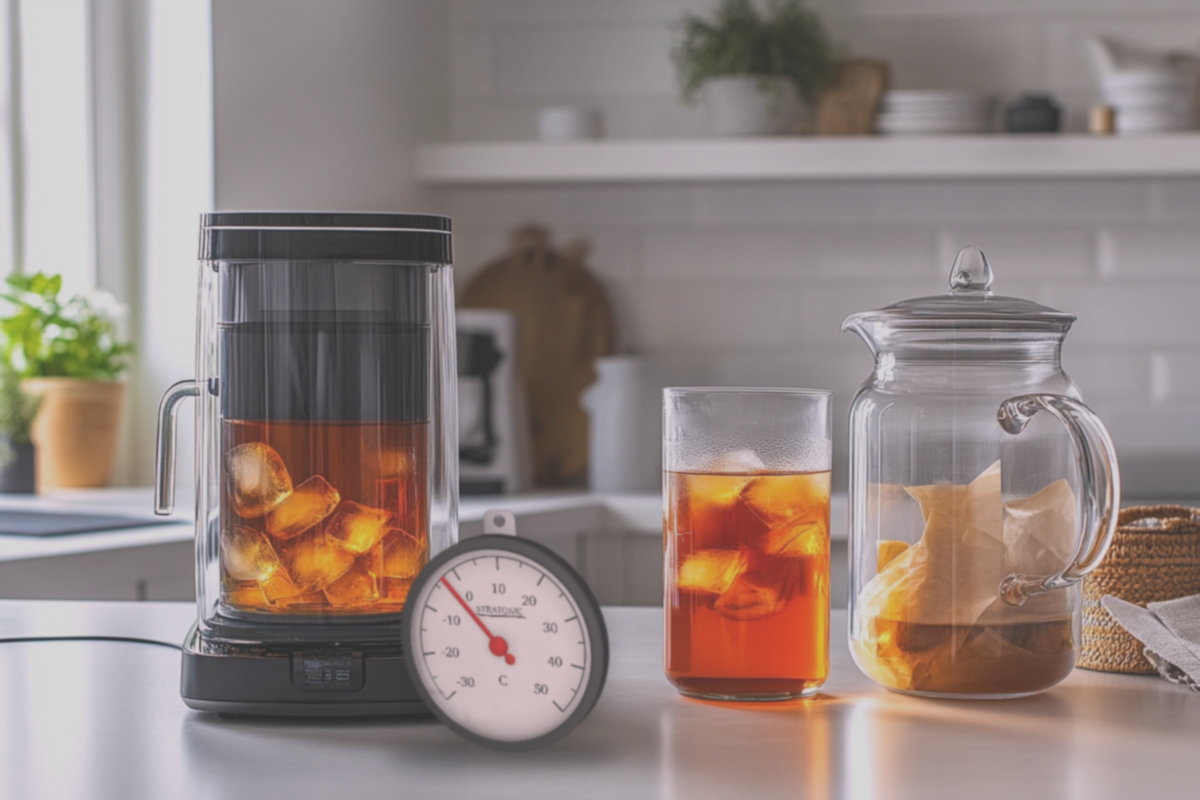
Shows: -2.5 °C
